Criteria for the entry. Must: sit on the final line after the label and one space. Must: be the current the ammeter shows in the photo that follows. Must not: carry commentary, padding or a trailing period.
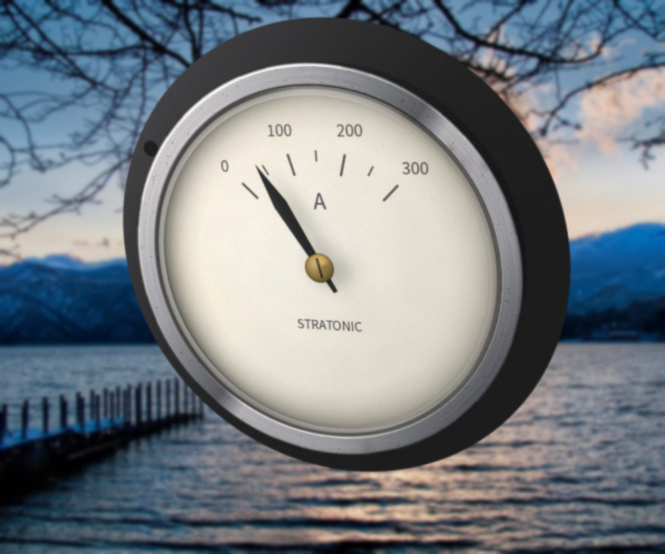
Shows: 50 A
